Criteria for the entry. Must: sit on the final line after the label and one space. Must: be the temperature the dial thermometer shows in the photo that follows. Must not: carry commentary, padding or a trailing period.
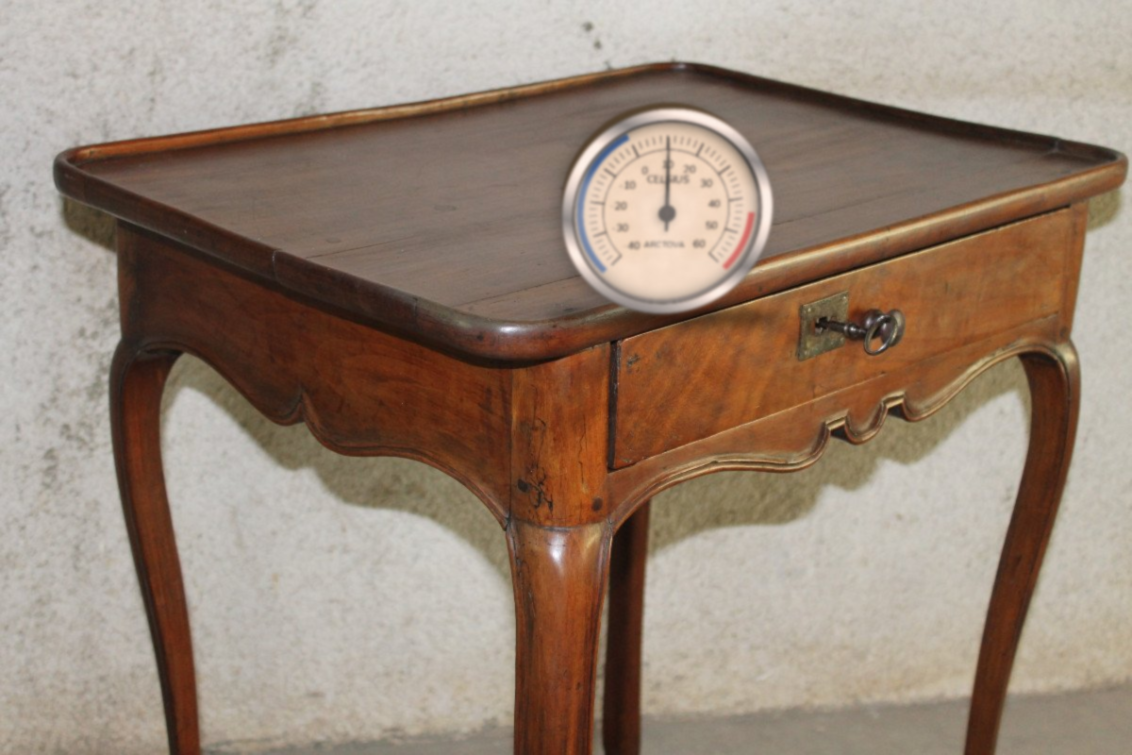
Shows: 10 °C
